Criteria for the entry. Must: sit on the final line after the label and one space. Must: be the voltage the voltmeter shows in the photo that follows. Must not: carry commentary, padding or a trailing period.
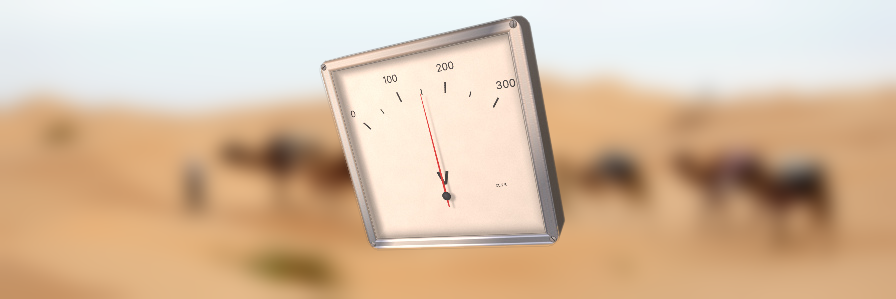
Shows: 150 V
